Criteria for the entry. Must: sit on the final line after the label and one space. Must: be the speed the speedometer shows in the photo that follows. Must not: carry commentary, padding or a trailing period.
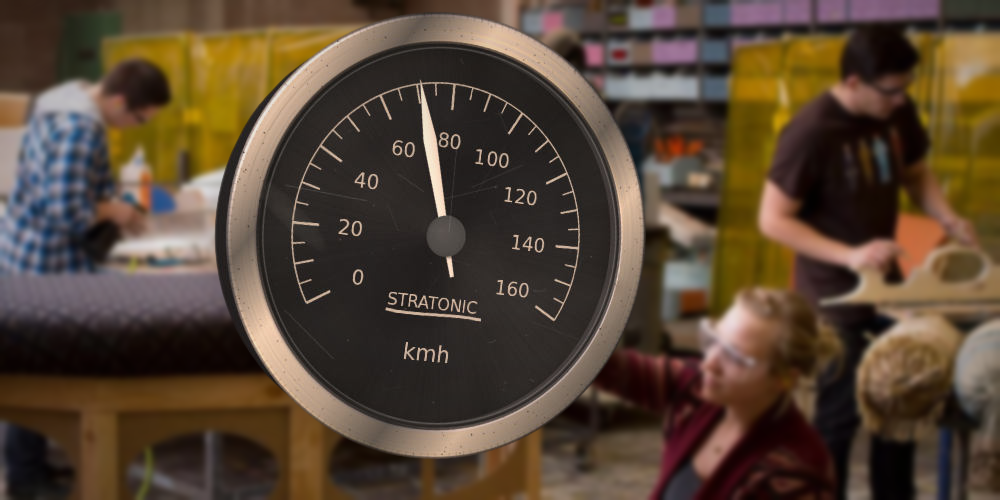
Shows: 70 km/h
